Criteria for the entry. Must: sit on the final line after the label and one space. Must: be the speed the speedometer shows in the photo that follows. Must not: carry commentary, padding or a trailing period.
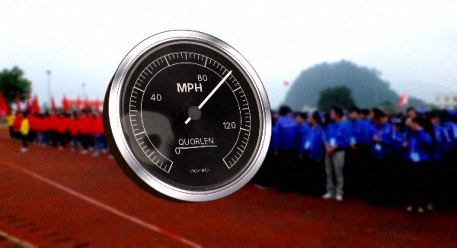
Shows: 92 mph
